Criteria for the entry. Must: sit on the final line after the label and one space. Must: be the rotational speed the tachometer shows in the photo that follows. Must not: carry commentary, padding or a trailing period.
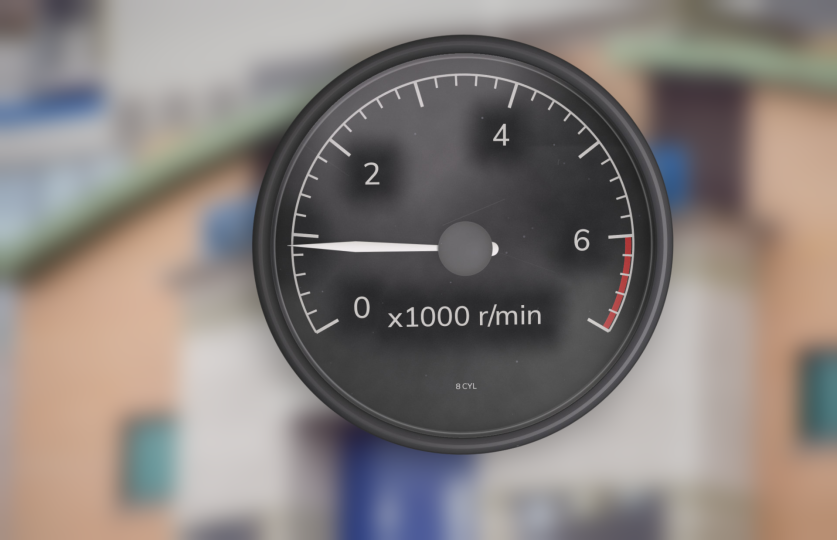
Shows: 900 rpm
